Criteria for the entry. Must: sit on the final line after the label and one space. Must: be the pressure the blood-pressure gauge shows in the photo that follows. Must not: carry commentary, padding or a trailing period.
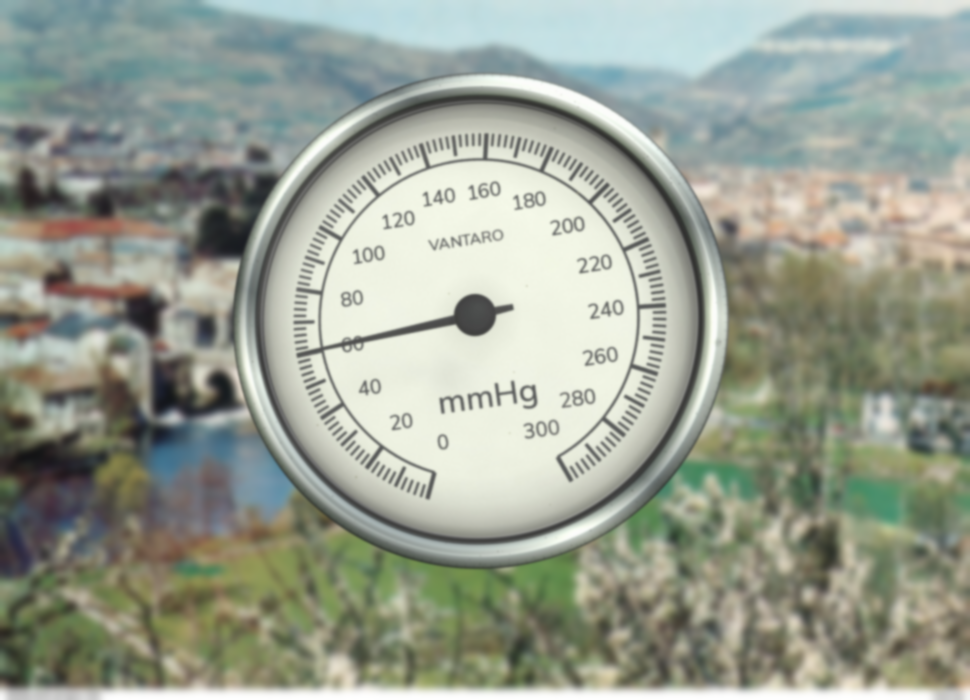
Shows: 60 mmHg
